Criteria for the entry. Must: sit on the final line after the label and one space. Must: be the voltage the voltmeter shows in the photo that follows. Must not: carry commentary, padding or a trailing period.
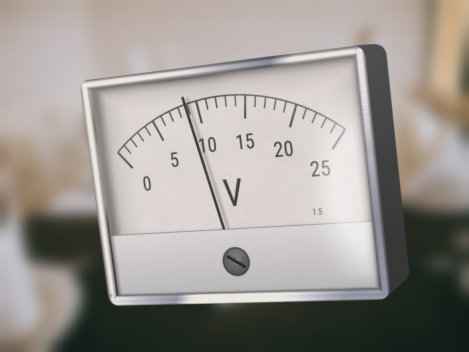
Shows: 9 V
